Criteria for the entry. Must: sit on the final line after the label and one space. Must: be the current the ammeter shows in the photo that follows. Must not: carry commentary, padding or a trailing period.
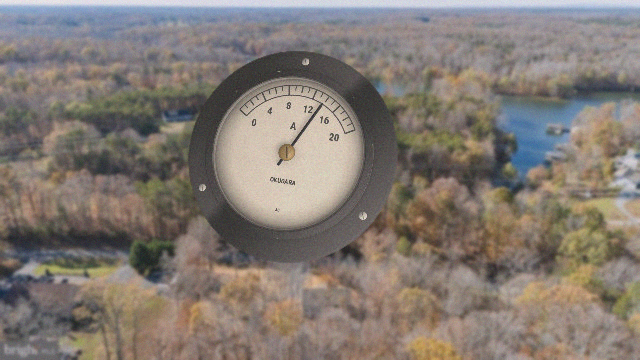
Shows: 14 A
